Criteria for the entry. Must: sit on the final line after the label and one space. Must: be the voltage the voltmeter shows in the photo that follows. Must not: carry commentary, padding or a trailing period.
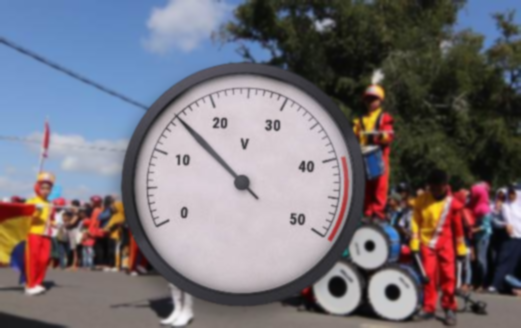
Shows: 15 V
